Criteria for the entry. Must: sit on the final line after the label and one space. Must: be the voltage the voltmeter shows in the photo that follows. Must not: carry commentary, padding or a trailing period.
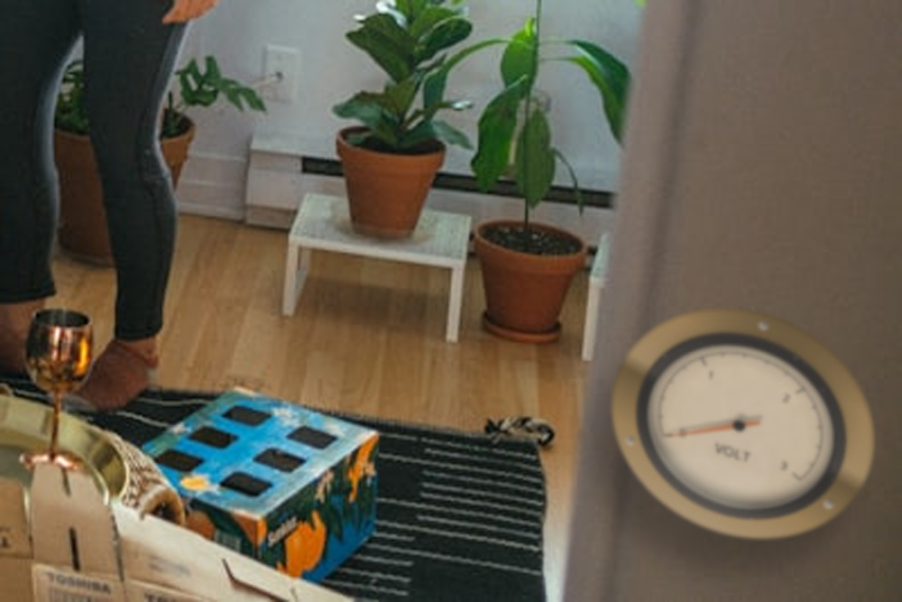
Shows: 0 V
